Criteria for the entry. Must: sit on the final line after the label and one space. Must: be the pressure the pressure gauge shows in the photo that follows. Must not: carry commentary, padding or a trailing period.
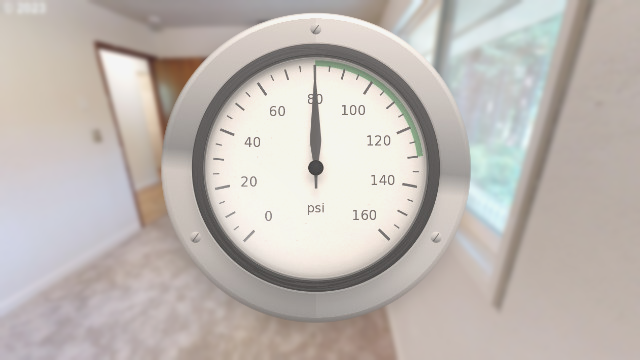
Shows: 80 psi
